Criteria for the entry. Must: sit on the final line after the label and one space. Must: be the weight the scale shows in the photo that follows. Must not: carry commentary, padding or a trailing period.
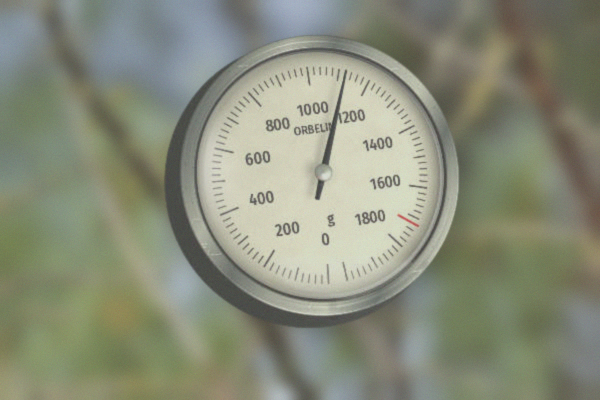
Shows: 1120 g
